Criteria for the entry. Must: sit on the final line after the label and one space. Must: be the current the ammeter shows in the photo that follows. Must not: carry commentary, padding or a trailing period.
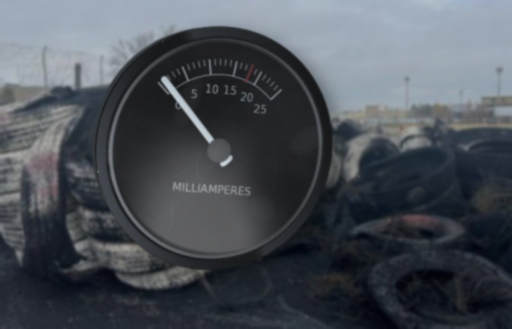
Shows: 1 mA
